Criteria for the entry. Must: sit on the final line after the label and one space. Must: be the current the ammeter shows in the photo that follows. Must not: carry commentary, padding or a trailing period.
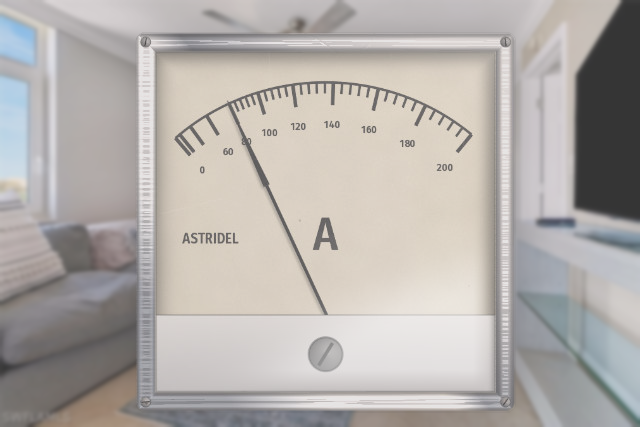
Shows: 80 A
